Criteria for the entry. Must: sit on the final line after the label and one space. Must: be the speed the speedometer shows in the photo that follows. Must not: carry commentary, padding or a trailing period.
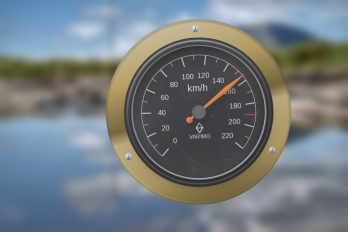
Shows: 155 km/h
